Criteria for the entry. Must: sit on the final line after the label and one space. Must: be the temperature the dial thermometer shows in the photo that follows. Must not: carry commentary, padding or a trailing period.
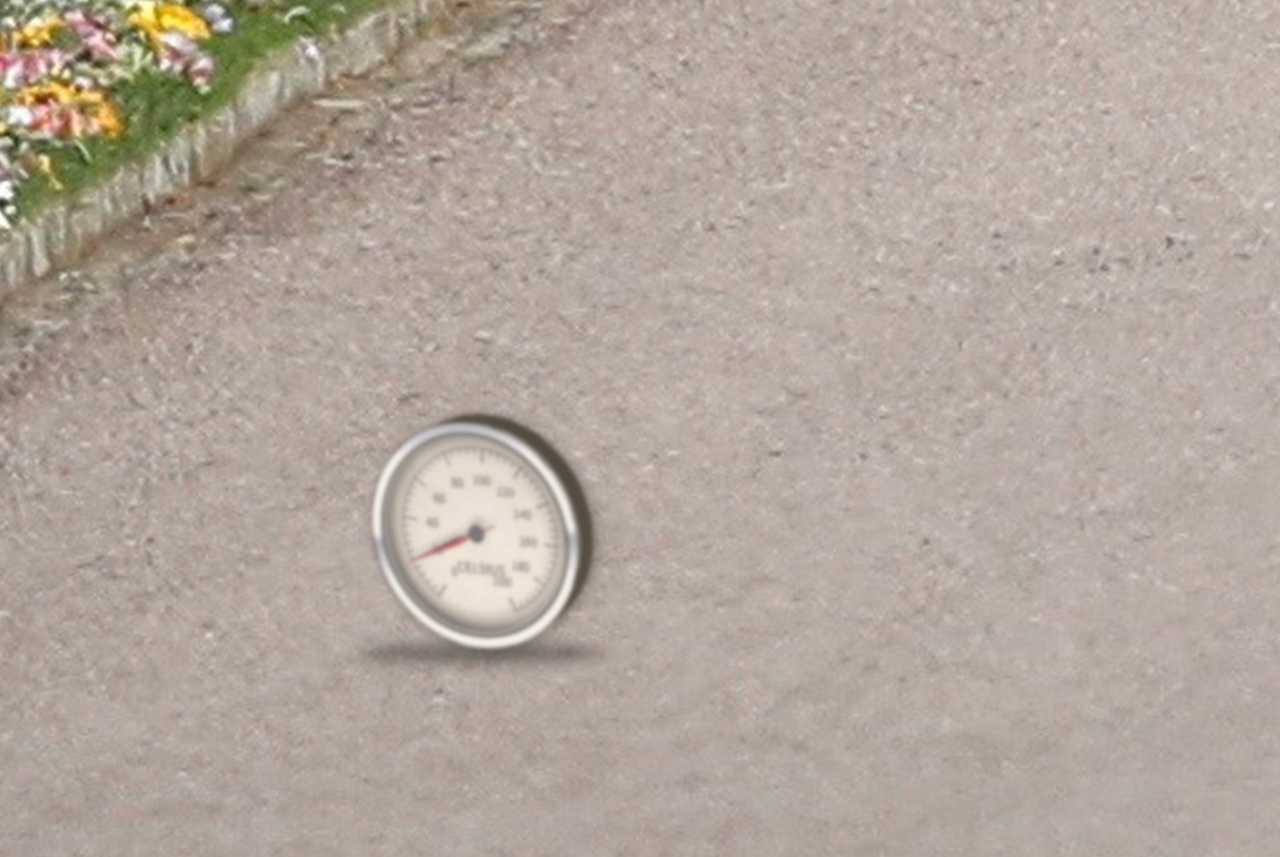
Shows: 20 °C
